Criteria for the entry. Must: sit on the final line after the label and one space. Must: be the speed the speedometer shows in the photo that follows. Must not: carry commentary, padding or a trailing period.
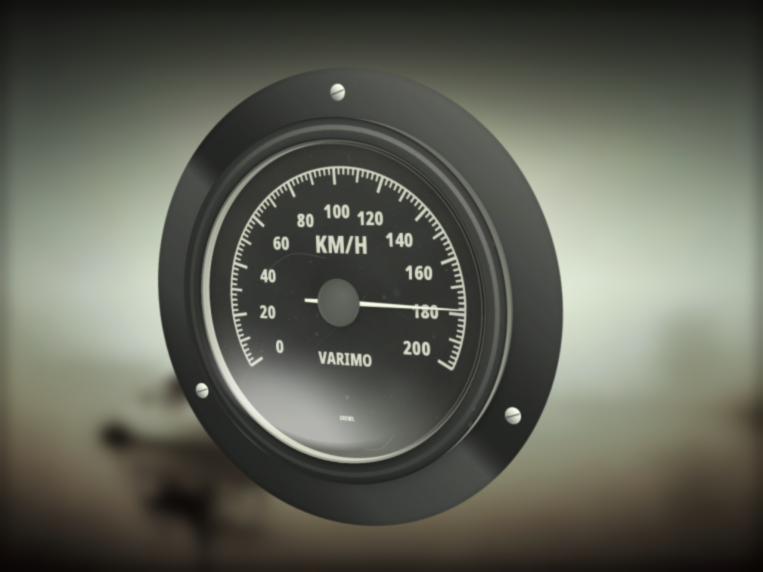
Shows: 178 km/h
